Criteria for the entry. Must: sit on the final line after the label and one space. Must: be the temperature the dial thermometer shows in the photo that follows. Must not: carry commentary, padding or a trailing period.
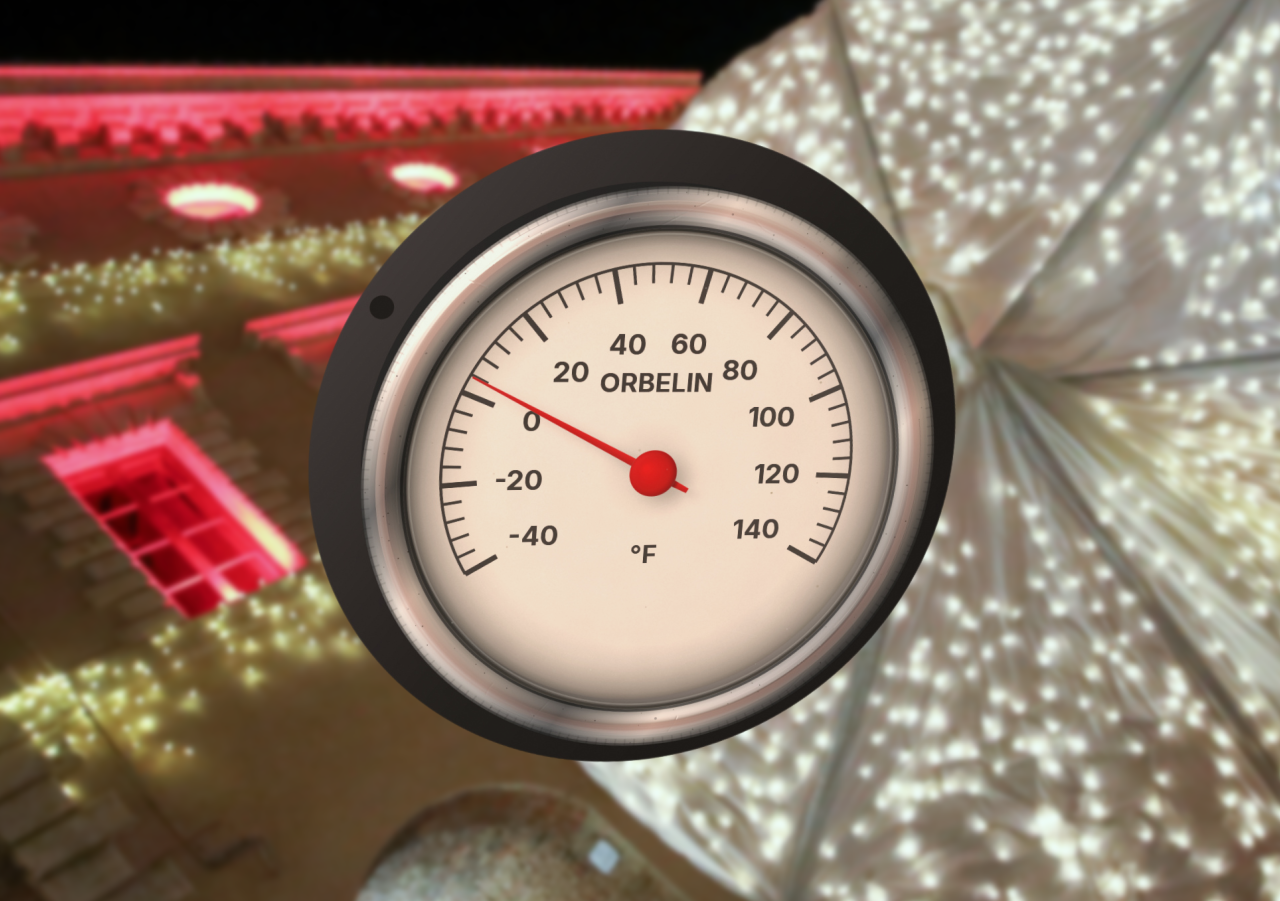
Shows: 4 °F
